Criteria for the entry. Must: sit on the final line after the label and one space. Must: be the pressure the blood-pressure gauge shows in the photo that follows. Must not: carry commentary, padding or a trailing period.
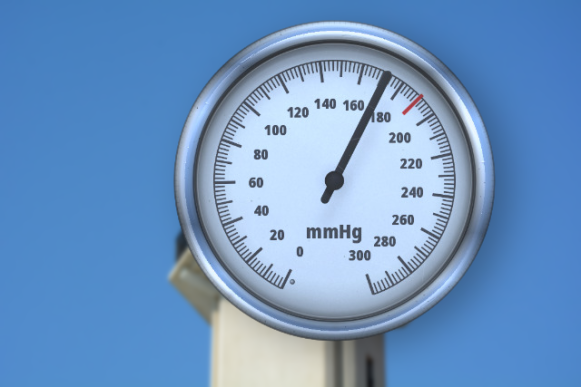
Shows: 172 mmHg
